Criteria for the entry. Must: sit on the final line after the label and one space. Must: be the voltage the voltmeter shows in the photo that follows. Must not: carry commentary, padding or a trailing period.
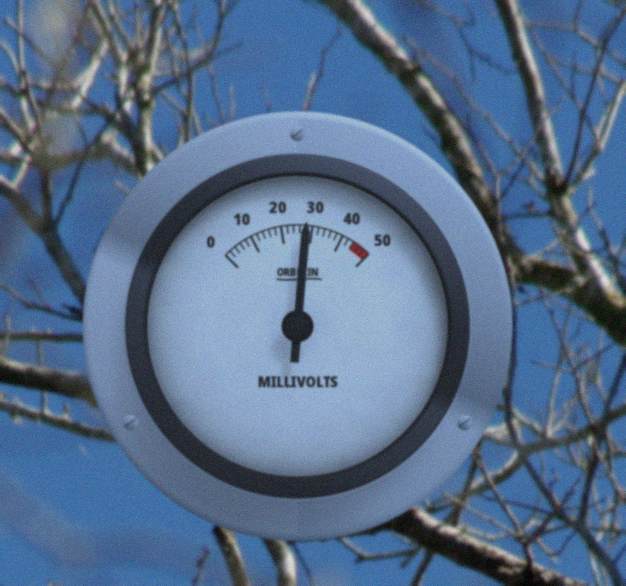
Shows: 28 mV
